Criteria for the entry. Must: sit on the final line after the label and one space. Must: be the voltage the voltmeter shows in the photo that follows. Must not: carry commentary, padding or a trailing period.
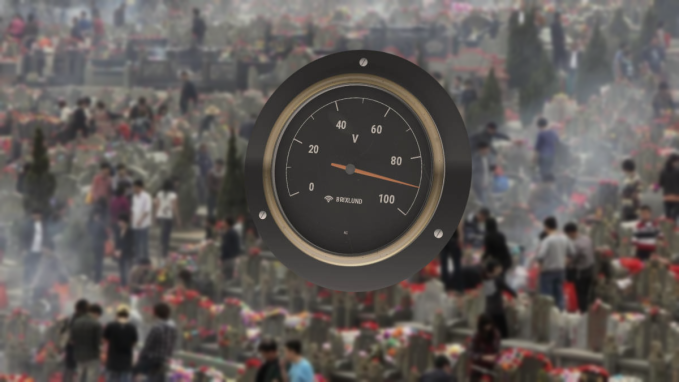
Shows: 90 V
